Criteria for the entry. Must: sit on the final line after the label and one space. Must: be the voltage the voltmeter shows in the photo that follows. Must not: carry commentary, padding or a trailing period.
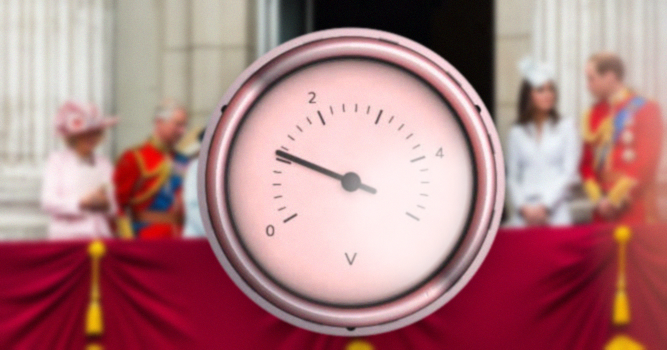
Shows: 1.1 V
